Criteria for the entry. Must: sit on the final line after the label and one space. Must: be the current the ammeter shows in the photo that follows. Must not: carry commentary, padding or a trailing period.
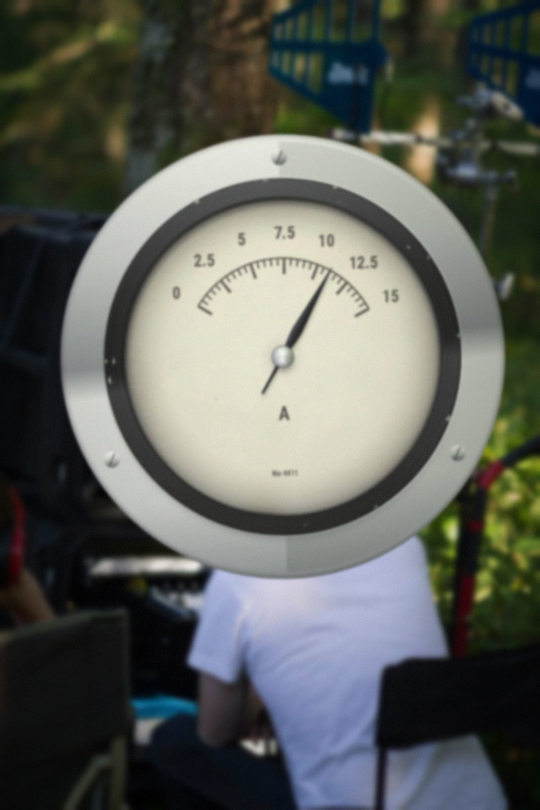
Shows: 11 A
